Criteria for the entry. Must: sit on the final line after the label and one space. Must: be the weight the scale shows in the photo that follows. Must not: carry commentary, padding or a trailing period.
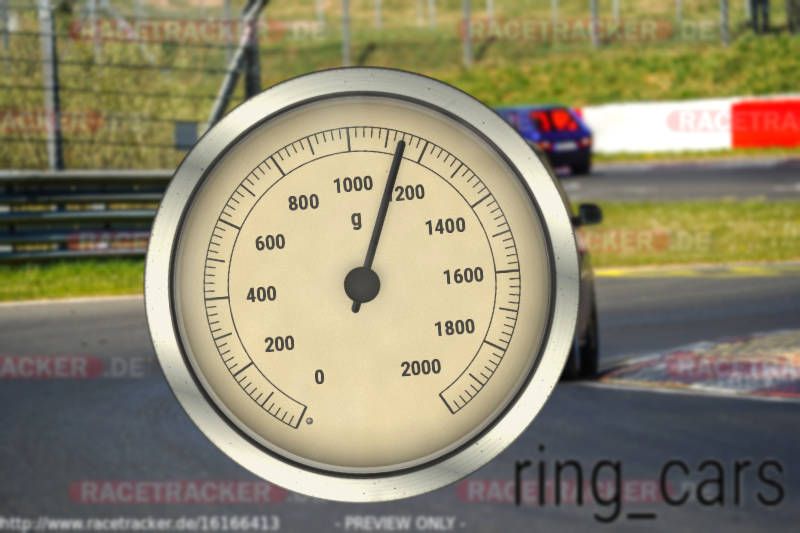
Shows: 1140 g
